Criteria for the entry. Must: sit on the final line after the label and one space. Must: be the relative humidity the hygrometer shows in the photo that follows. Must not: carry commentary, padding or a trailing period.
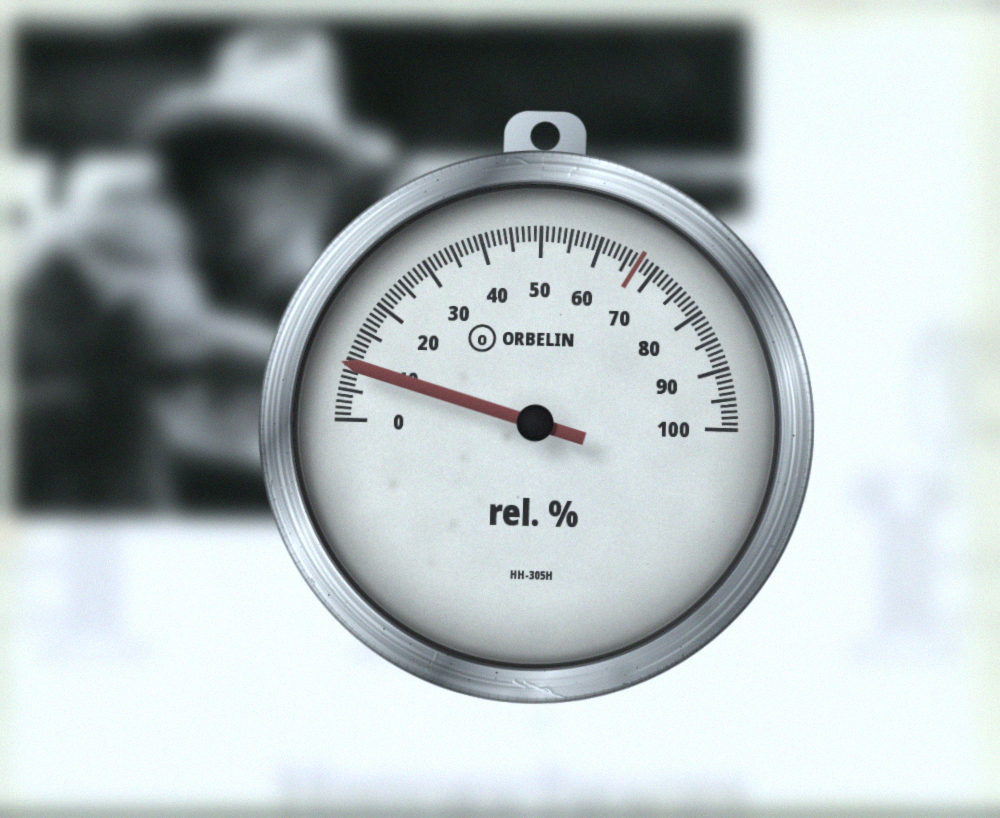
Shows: 9 %
